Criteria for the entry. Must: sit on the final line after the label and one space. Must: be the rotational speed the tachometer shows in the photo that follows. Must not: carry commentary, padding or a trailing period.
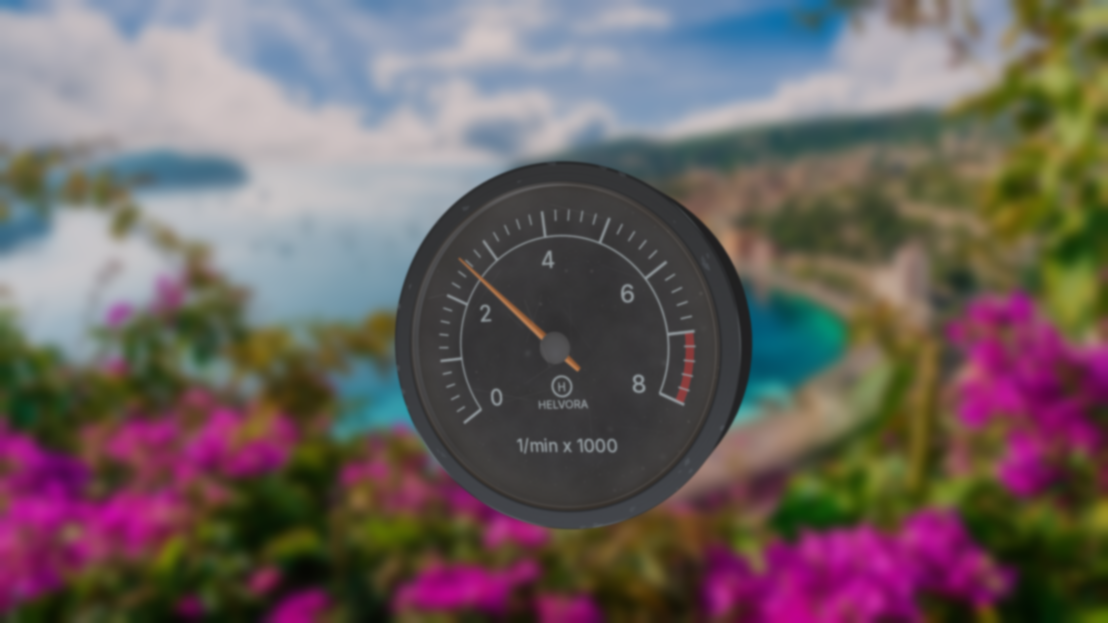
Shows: 2600 rpm
